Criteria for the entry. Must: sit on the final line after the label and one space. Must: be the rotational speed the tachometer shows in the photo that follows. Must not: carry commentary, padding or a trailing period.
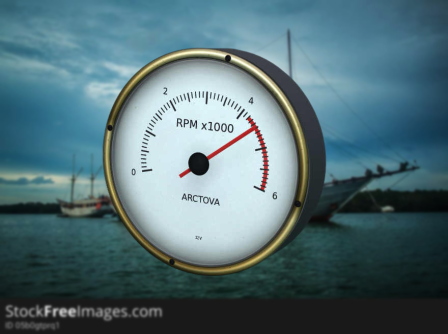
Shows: 4500 rpm
